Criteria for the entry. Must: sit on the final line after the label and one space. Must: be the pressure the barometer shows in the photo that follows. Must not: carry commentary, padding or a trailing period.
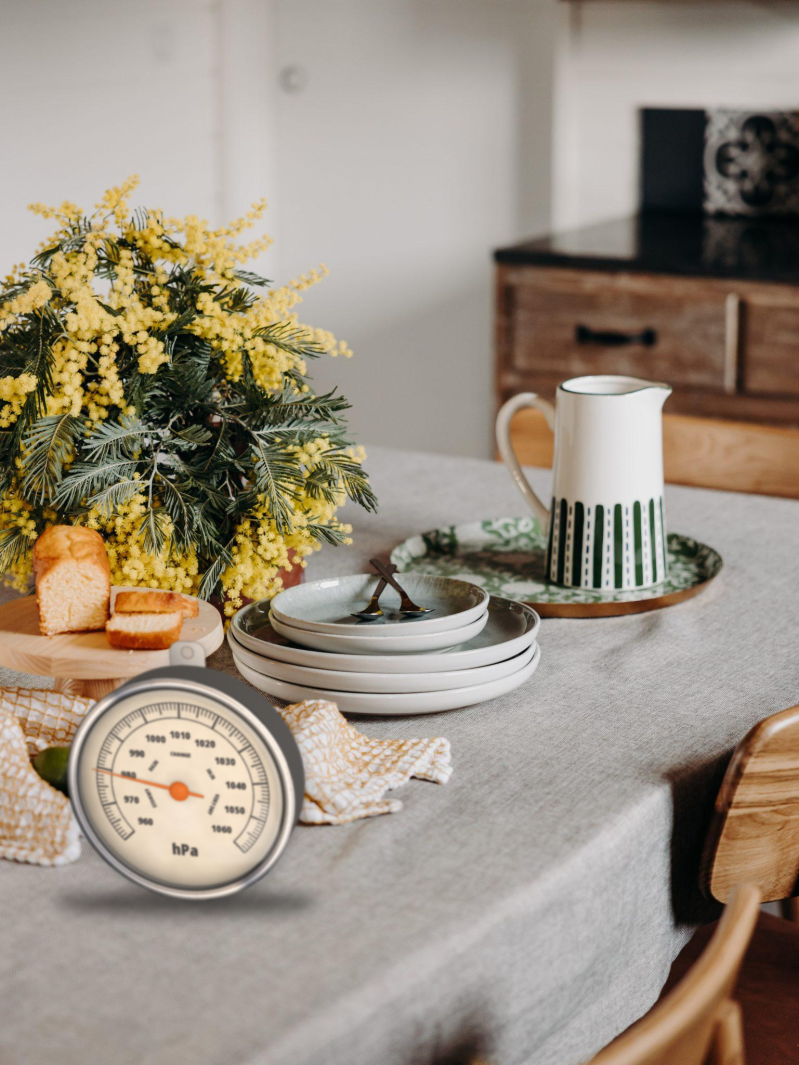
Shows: 980 hPa
